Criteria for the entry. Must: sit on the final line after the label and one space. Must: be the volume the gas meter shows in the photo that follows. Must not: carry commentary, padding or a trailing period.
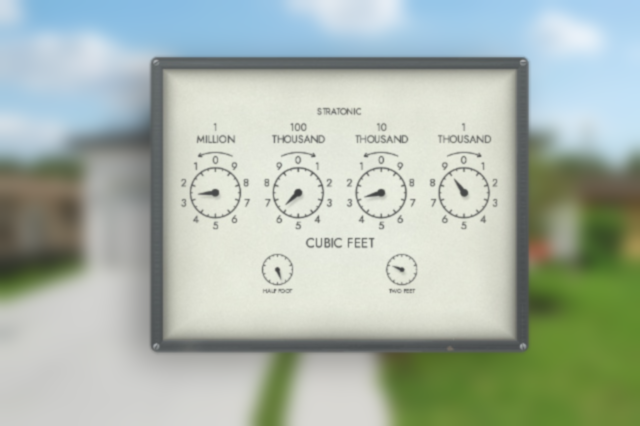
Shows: 262900 ft³
